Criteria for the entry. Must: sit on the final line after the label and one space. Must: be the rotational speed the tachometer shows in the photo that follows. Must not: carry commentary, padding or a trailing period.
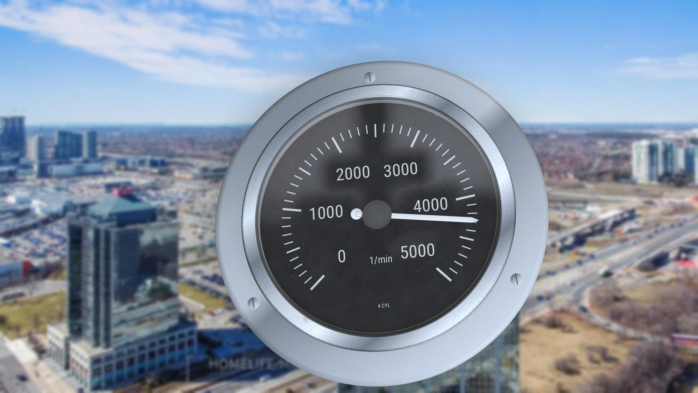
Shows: 4300 rpm
